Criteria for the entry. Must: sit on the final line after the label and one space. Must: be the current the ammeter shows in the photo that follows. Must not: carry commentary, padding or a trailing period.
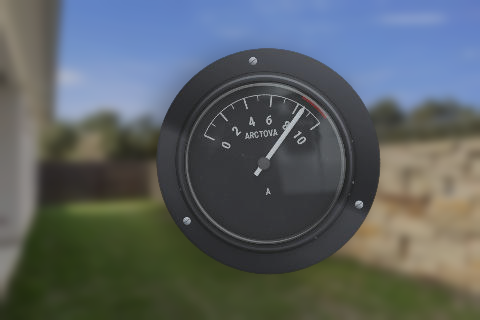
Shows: 8.5 A
